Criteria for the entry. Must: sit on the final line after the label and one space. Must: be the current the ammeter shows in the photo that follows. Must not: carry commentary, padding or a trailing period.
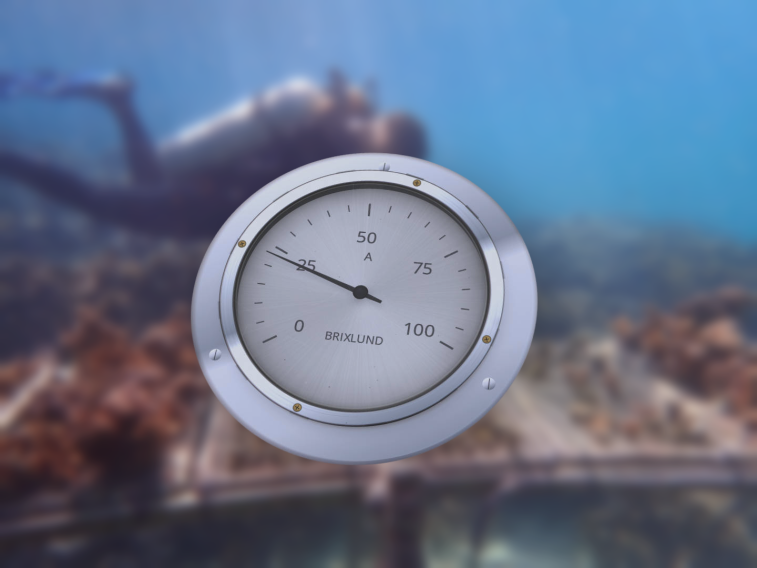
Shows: 22.5 A
